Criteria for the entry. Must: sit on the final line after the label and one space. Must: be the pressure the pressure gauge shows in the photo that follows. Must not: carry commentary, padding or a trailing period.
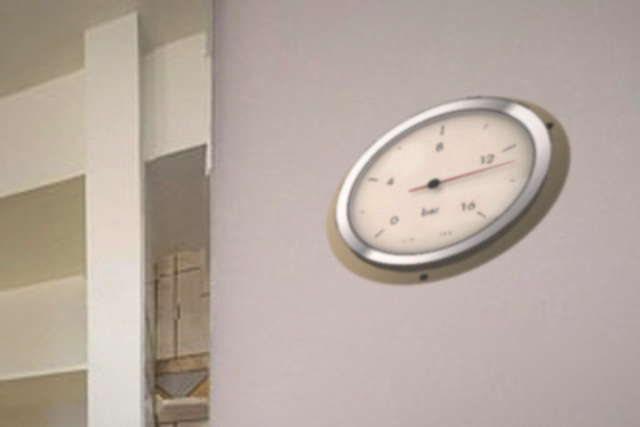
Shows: 13 bar
